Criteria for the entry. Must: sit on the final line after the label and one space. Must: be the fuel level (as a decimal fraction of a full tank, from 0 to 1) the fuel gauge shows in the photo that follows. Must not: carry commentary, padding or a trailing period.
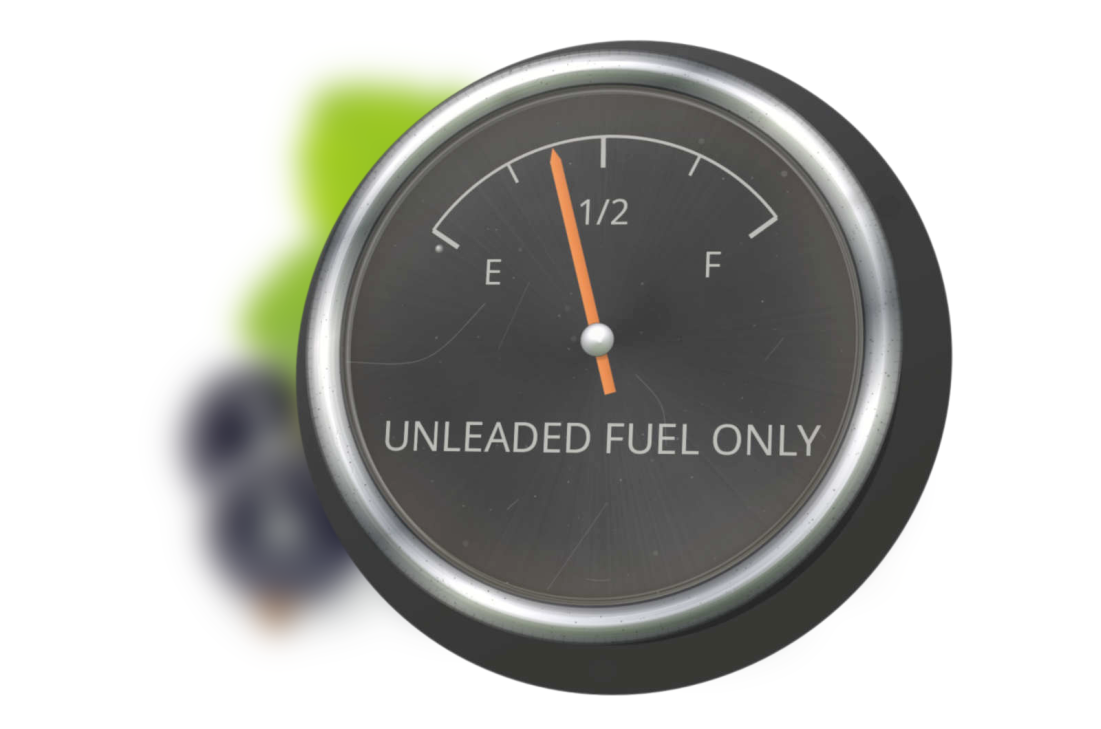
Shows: 0.375
